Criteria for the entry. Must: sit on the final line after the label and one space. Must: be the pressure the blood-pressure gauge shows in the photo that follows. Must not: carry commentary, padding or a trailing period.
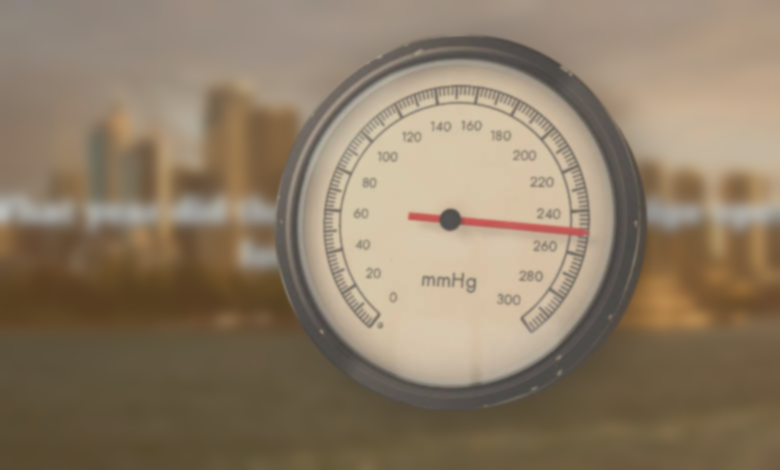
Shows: 250 mmHg
